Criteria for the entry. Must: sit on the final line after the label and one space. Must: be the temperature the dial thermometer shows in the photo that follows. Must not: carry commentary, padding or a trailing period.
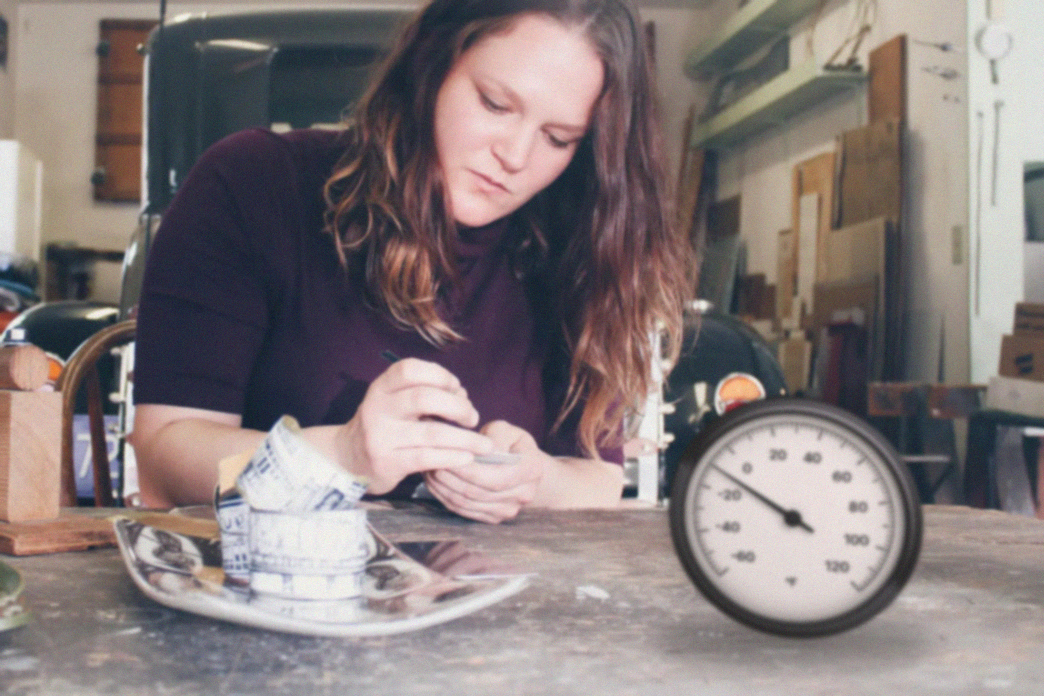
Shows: -10 °F
